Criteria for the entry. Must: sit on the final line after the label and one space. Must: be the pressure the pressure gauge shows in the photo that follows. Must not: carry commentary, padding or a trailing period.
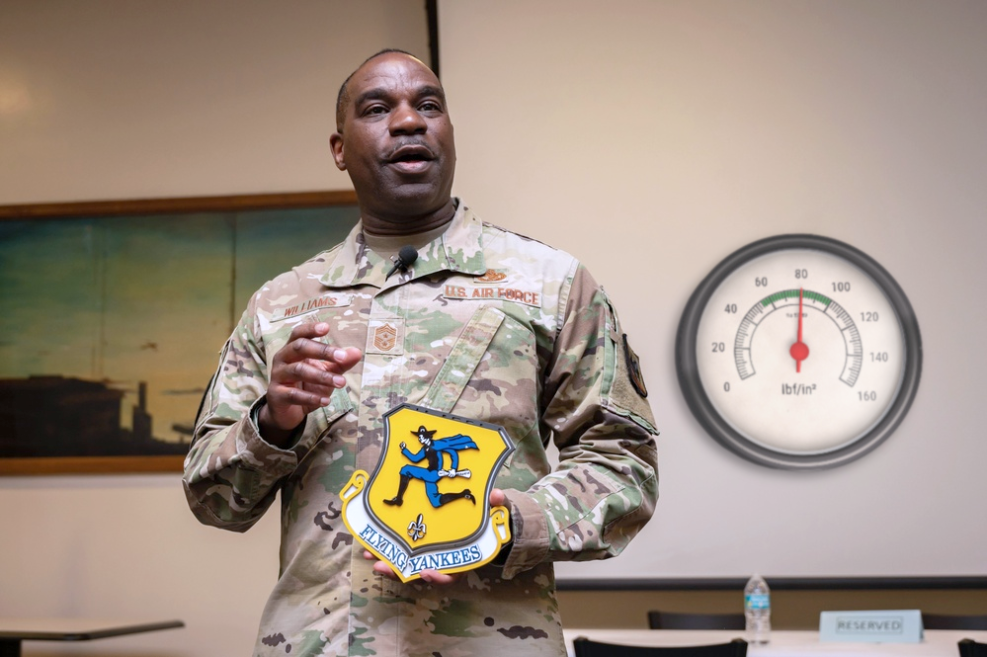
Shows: 80 psi
